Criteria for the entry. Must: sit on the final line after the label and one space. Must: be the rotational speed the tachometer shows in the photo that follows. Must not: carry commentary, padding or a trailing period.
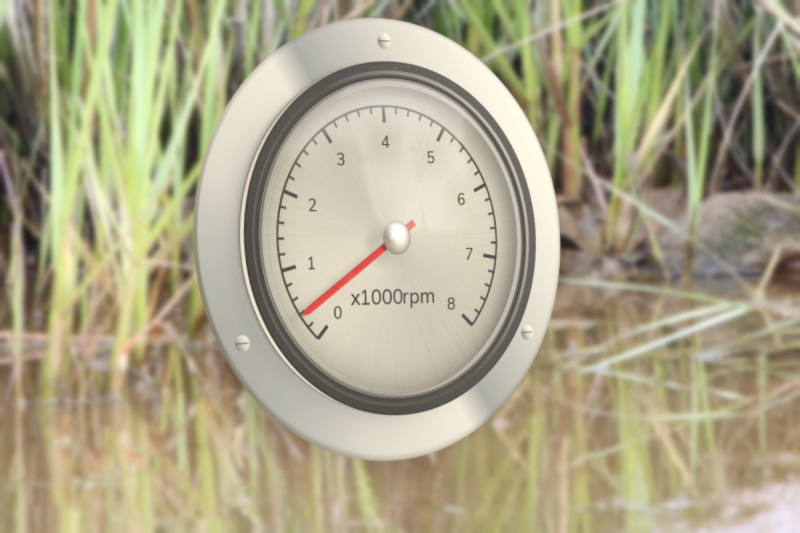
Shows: 400 rpm
